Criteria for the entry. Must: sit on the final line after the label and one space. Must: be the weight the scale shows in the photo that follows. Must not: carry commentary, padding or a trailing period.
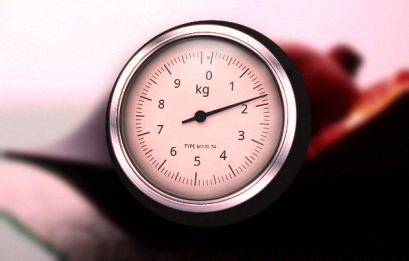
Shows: 1.8 kg
